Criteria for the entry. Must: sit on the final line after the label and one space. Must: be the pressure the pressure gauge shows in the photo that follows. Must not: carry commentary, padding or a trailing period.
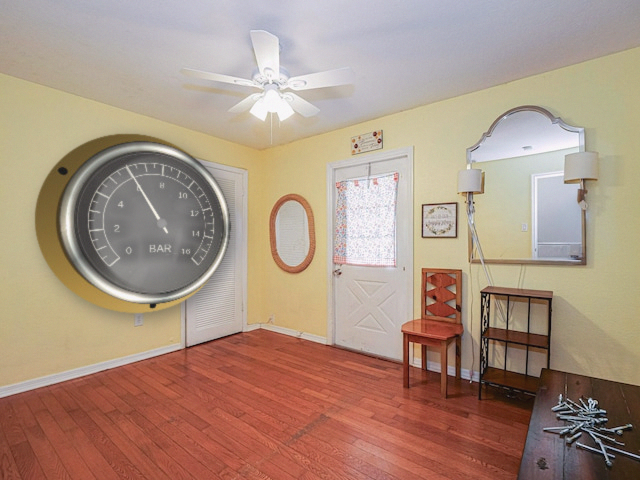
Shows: 6 bar
